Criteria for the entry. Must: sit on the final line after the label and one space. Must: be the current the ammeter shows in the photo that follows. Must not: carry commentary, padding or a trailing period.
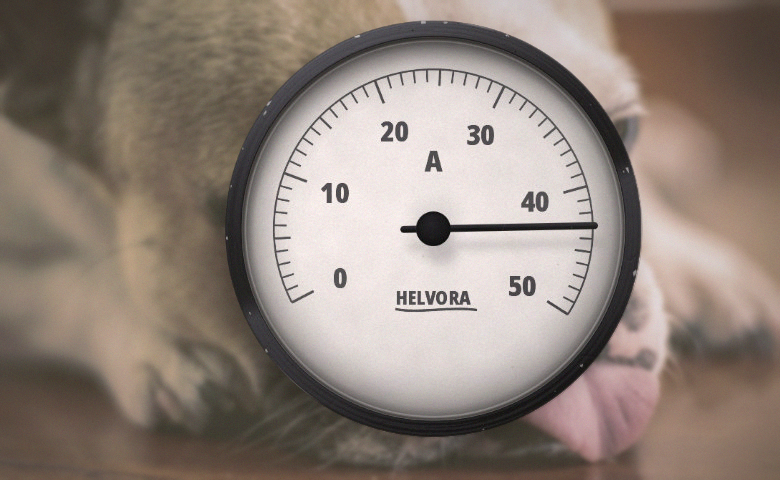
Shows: 43 A
